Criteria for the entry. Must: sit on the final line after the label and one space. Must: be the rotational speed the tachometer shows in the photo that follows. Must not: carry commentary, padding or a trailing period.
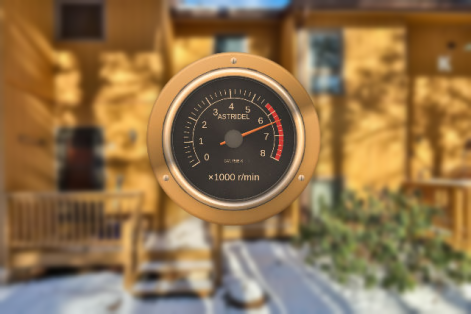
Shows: 6400 rpm
